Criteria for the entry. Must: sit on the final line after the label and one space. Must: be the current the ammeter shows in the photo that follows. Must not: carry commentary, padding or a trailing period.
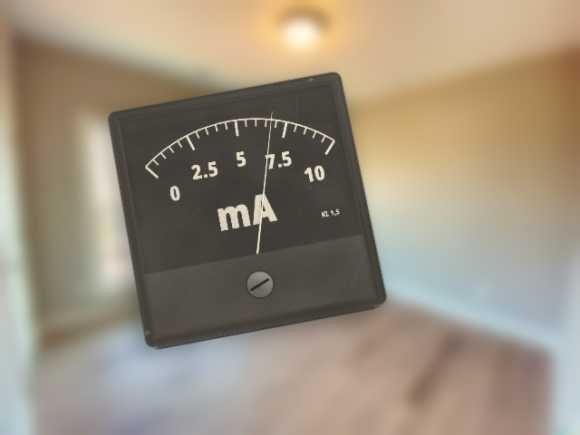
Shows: 6.75 mA
